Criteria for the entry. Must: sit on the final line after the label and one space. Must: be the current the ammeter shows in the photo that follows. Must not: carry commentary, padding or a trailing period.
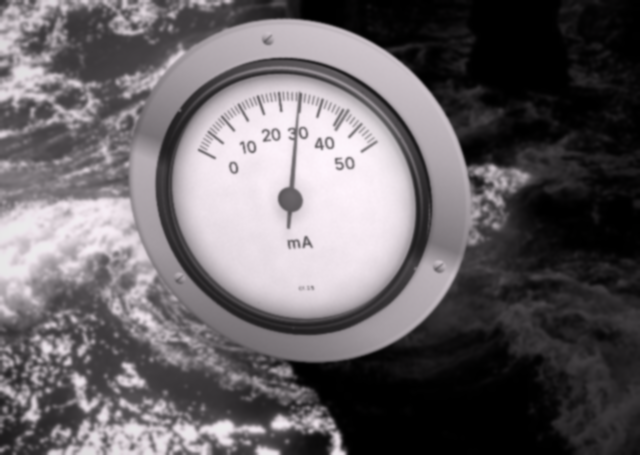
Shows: 30 mA
